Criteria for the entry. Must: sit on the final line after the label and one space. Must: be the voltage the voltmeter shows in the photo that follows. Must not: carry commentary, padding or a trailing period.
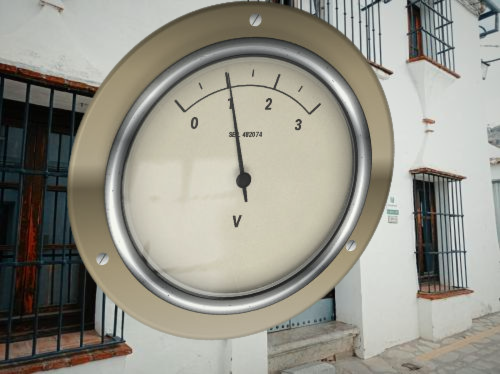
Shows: 1 V
